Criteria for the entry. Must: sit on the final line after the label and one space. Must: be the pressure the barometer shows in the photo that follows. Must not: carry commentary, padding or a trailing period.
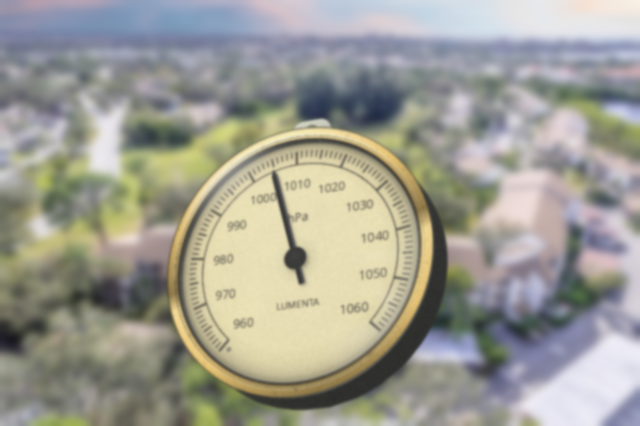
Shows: 1005 hPa
